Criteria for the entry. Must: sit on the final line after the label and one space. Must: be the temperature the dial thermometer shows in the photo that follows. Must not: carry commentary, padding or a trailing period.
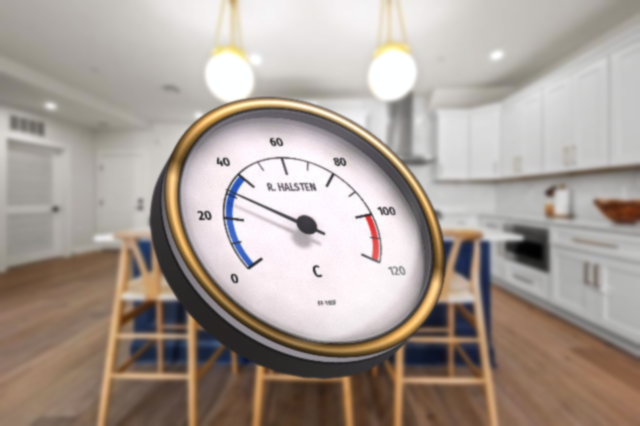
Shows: 30 °C
